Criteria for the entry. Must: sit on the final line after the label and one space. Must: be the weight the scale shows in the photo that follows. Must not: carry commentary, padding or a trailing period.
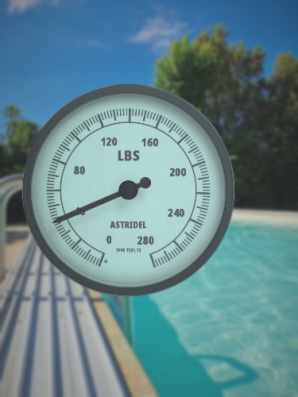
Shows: 40 lb
